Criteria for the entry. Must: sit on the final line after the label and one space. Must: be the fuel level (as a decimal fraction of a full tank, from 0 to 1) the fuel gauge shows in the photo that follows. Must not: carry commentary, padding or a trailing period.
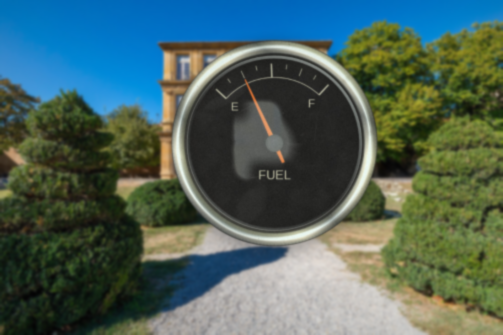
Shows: 0.25
